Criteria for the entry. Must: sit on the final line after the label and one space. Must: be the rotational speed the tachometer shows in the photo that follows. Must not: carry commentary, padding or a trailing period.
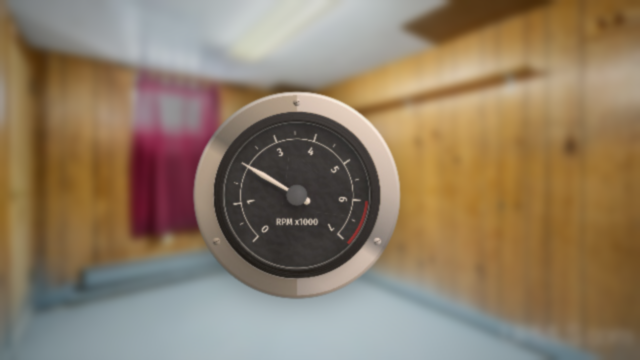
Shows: 2000 rpm
